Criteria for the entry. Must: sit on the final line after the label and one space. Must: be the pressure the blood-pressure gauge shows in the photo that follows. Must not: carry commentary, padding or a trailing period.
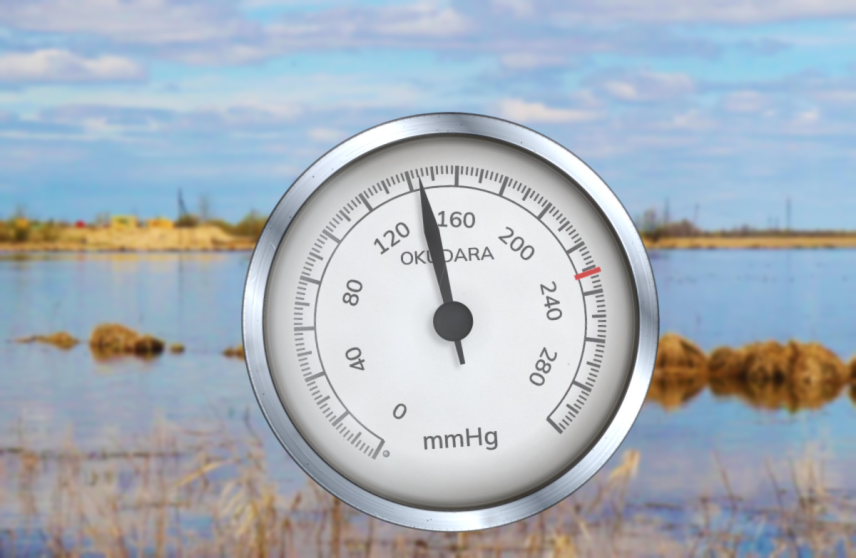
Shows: 144 mmHg
